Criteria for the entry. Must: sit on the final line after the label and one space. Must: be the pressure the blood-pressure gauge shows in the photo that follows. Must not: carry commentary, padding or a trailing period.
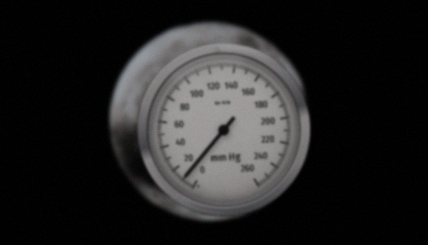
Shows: 10 mmHg
